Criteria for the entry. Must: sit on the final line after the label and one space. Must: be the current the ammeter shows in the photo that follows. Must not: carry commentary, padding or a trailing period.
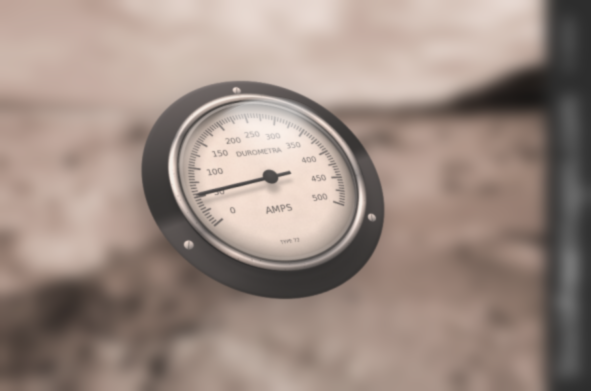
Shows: 50 A
